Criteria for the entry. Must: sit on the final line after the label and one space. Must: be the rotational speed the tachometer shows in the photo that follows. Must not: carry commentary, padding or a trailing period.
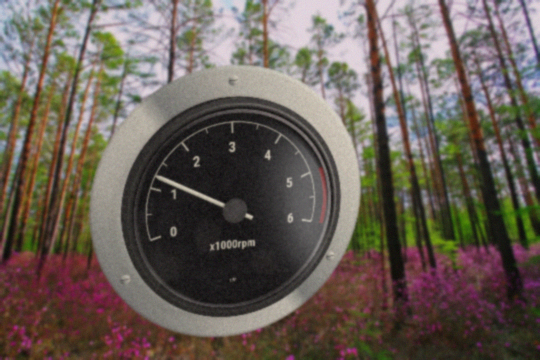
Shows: 1250 rpm
